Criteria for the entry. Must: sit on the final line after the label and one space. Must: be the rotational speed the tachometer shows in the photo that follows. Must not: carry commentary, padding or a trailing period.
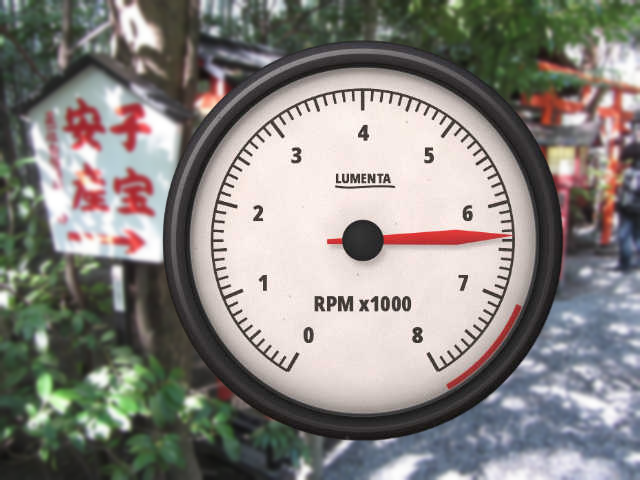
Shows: 6350 rpm
